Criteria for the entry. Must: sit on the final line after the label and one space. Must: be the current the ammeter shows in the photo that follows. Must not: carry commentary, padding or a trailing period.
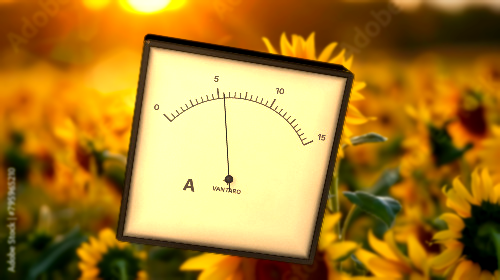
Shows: 5.5 A
